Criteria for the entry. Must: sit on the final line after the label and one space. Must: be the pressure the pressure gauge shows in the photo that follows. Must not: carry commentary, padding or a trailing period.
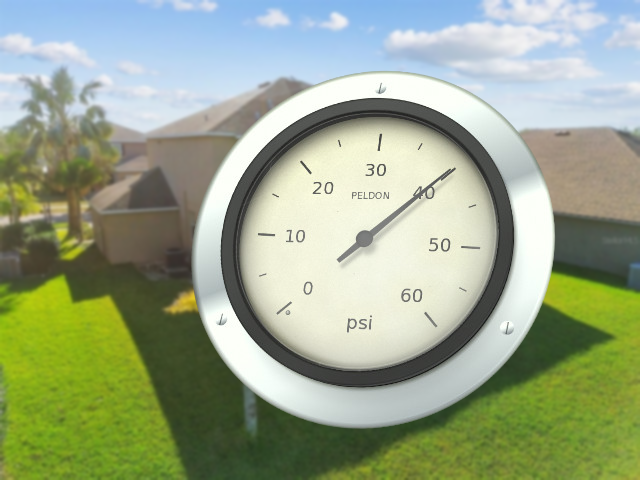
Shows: 40 psi
